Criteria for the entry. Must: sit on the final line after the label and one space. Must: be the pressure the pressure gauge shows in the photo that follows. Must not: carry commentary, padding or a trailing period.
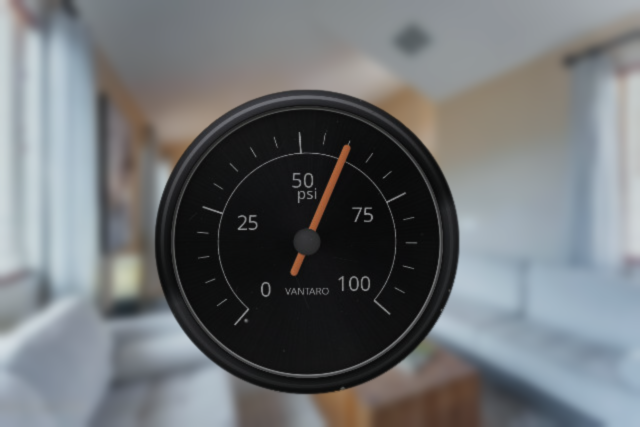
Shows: 60 psi
